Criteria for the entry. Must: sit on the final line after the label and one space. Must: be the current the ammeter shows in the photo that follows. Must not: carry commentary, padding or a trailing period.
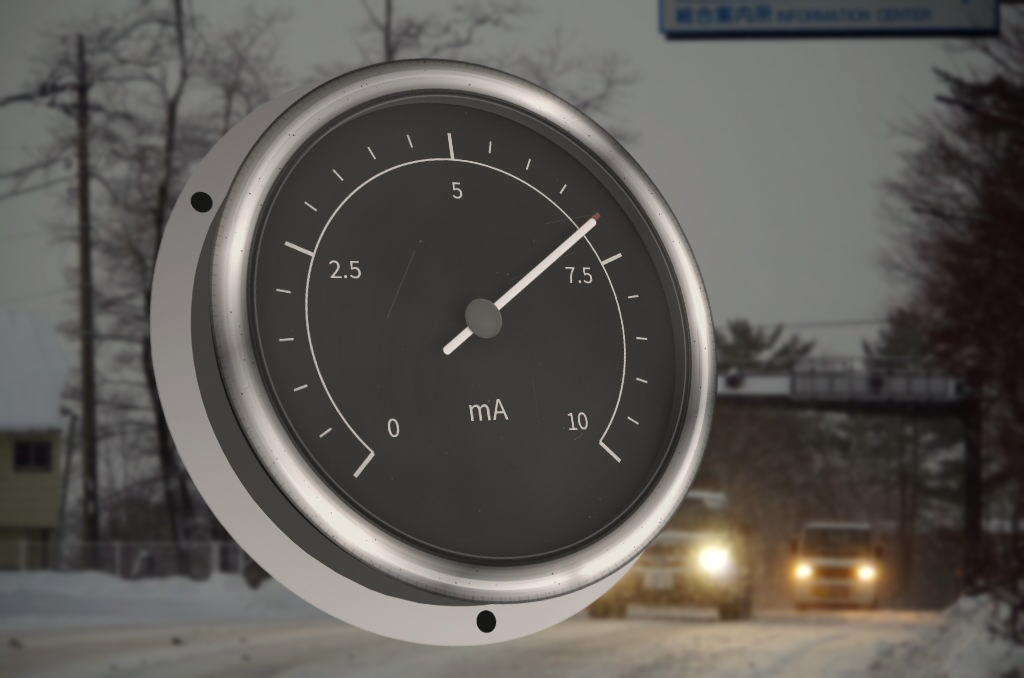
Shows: 7 mA
